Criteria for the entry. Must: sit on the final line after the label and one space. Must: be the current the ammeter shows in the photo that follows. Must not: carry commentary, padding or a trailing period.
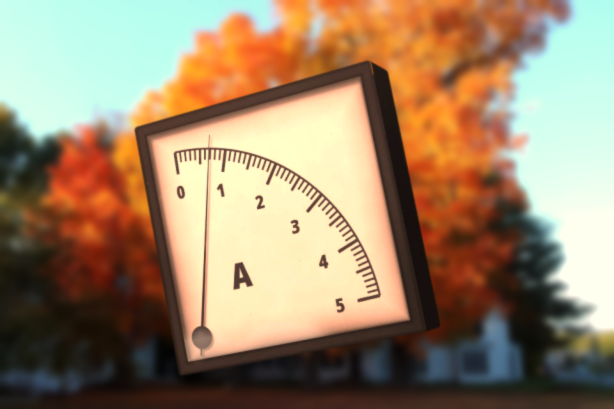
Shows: 0.7 A
